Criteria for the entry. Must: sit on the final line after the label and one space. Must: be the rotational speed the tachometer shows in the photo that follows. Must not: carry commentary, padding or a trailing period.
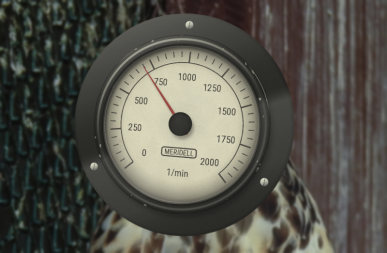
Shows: 700 rpm
